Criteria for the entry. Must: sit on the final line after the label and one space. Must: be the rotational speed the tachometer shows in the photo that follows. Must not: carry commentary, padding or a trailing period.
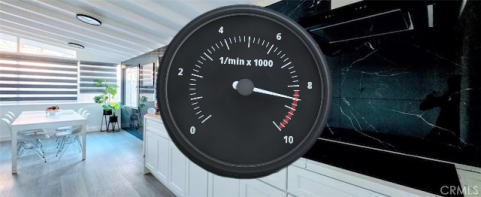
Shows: 8600 rpm
